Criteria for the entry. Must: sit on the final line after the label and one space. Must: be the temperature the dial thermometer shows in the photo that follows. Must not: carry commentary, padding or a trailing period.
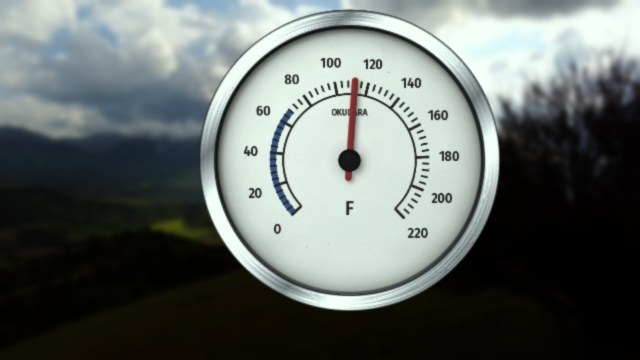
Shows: 112 °F
